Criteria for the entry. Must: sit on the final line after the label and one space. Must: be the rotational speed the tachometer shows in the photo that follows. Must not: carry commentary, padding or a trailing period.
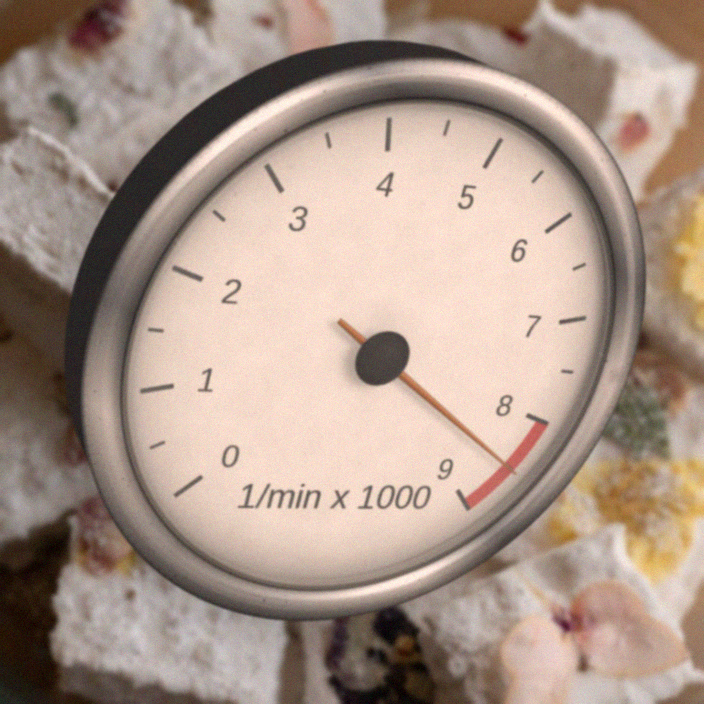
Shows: 8500 rpm
